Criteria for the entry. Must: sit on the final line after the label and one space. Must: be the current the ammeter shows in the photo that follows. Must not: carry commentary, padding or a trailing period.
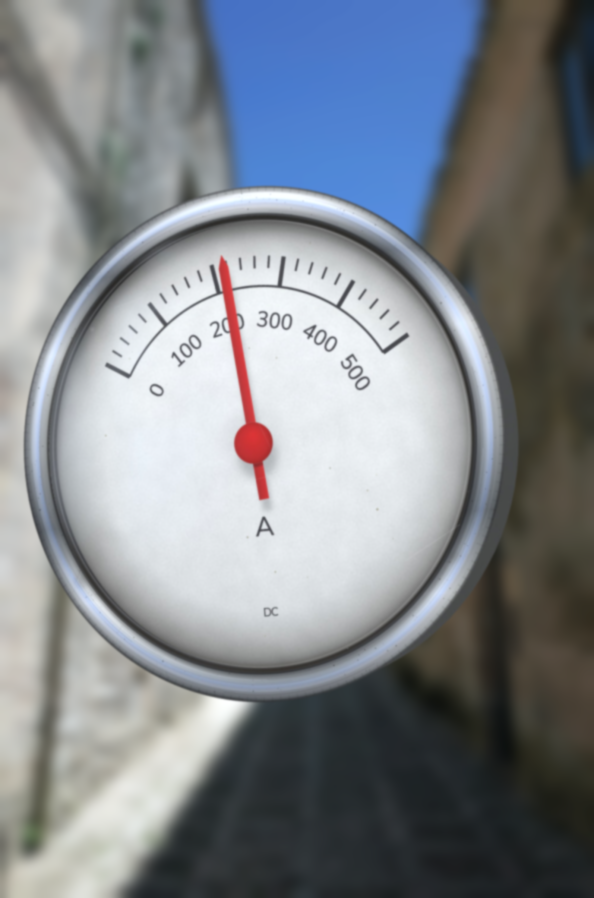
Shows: 220 A
